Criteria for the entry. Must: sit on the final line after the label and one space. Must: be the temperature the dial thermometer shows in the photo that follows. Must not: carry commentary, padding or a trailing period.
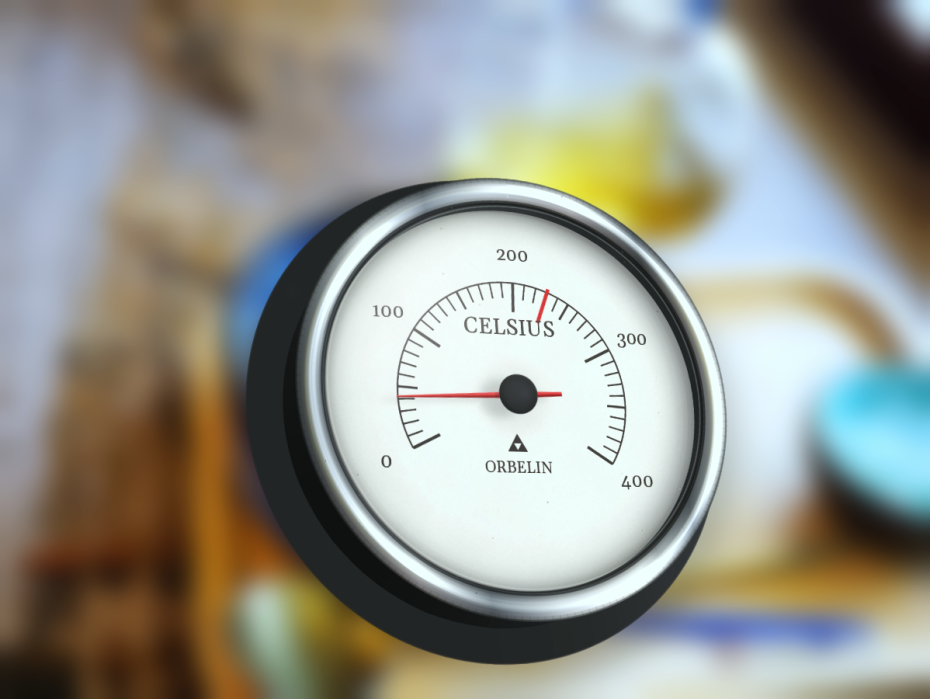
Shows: 40 °C
